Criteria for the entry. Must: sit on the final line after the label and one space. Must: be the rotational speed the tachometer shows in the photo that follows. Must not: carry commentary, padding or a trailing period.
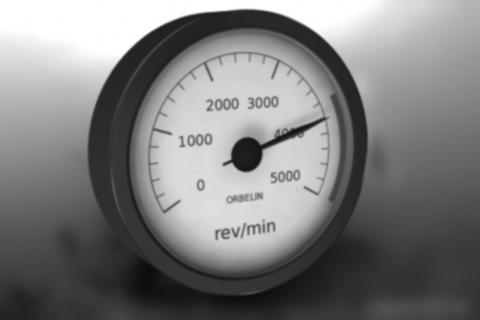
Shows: 4000 rpm
